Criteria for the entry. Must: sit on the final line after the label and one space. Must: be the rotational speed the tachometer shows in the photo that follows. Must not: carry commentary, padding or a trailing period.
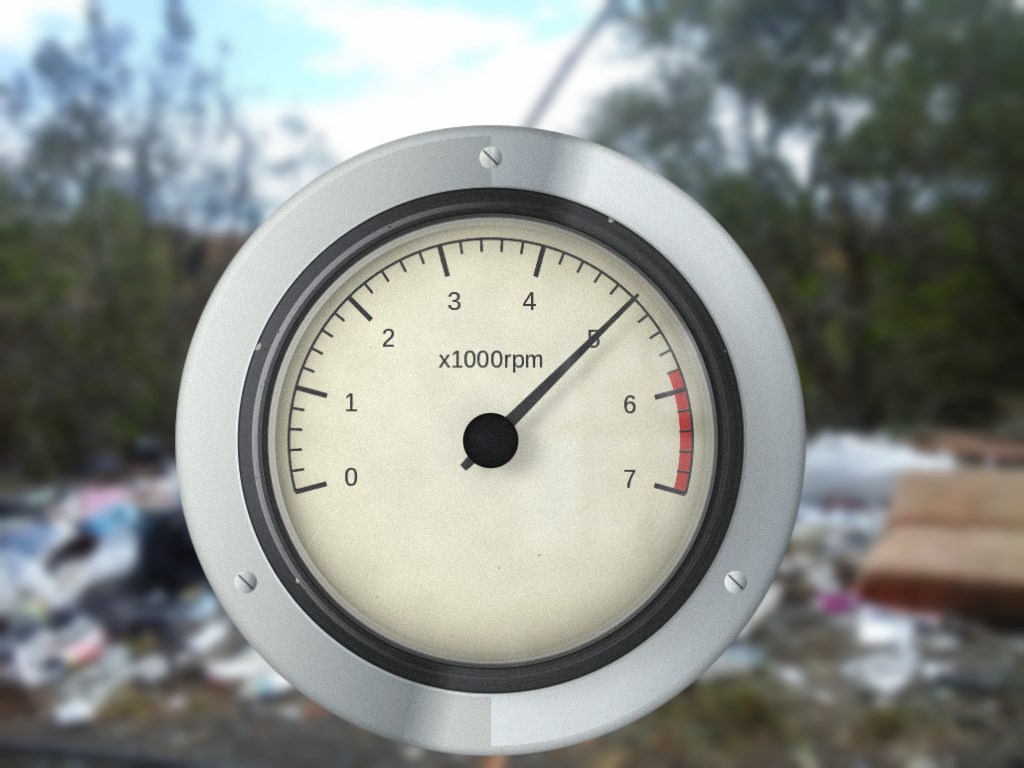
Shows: 5000 rpm
